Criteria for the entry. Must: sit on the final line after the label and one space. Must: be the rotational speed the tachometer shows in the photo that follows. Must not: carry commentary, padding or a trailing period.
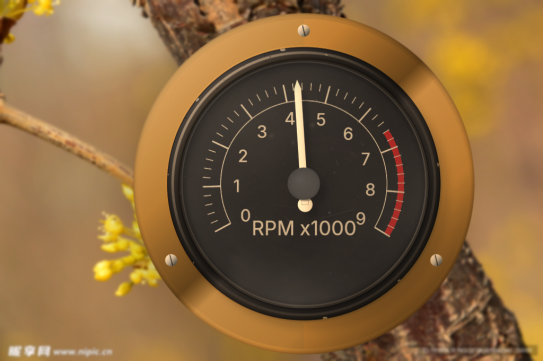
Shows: 4300 rpm
